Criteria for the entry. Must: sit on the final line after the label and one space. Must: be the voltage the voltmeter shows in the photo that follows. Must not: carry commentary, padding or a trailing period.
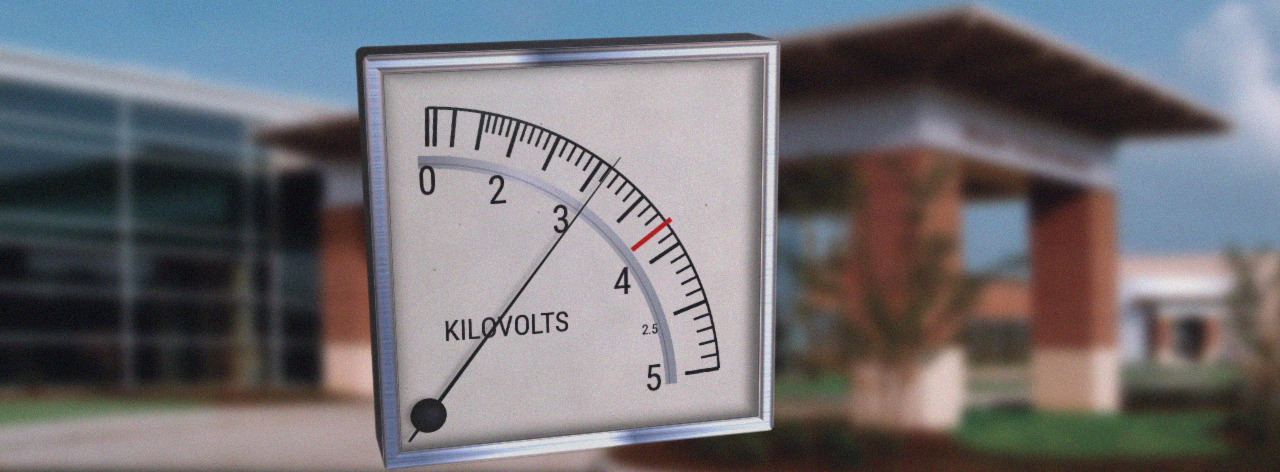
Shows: 3.1 kV
